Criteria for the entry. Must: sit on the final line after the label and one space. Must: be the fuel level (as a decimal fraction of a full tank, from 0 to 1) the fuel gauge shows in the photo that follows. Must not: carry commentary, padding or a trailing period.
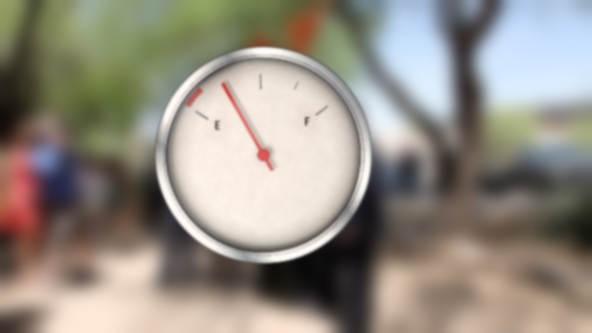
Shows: 0.25
